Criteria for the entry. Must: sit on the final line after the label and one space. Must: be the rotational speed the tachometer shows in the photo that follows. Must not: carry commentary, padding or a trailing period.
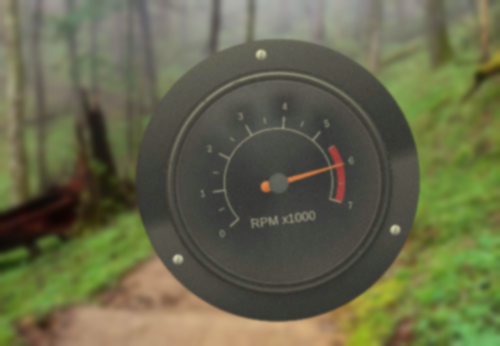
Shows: 6000 rpm
